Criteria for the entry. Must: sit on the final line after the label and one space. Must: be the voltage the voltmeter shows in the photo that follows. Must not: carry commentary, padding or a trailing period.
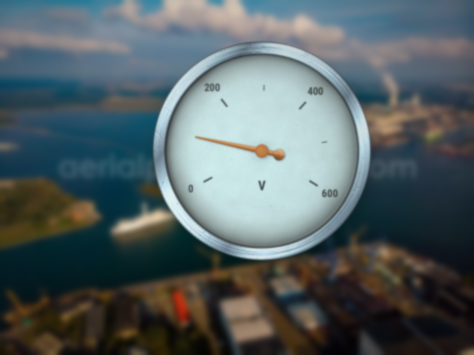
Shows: 100 V
